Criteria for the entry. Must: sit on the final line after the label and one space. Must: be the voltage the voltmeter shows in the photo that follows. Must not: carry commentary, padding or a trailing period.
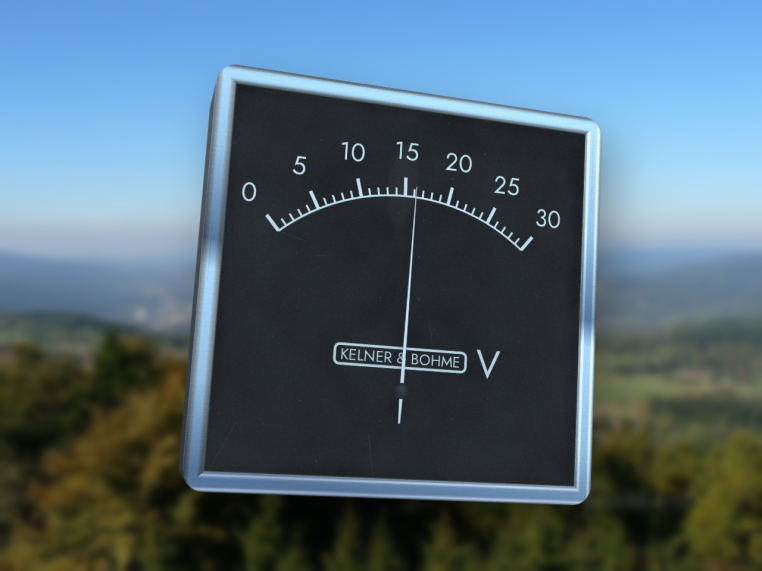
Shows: 16 V
